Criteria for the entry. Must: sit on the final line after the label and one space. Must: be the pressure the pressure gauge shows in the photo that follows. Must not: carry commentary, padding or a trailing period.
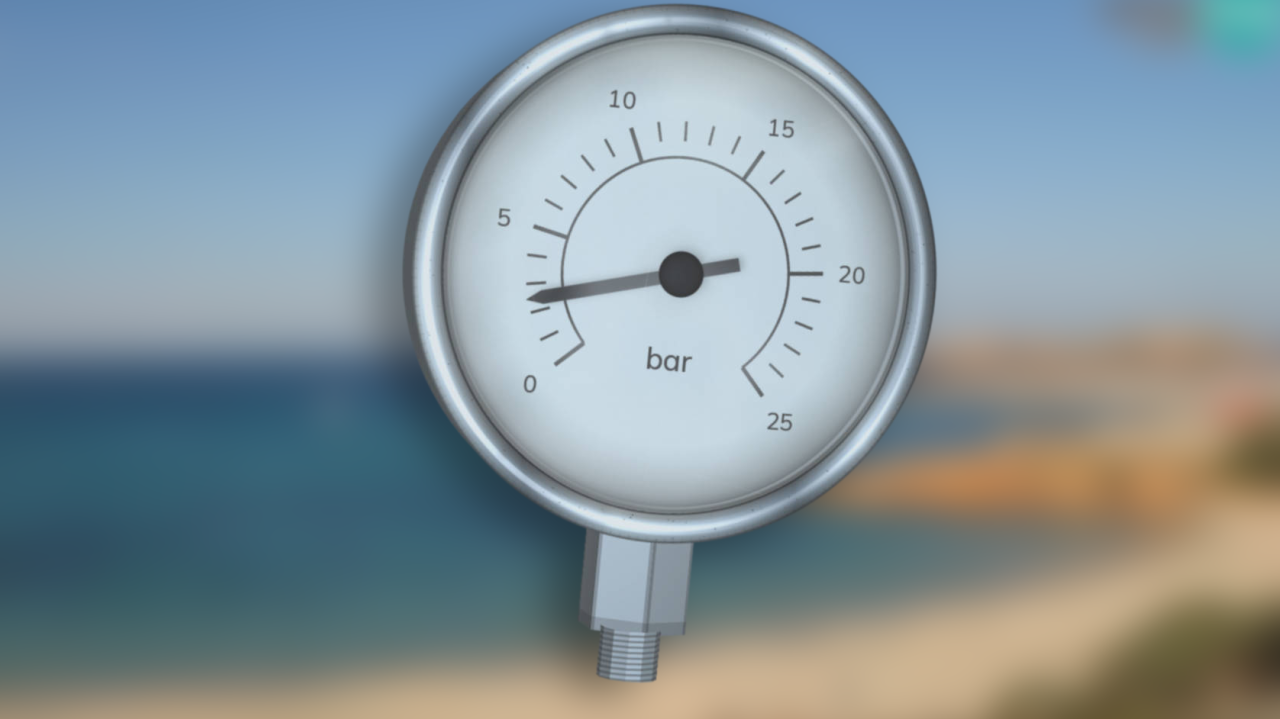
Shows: 2.5 bar
